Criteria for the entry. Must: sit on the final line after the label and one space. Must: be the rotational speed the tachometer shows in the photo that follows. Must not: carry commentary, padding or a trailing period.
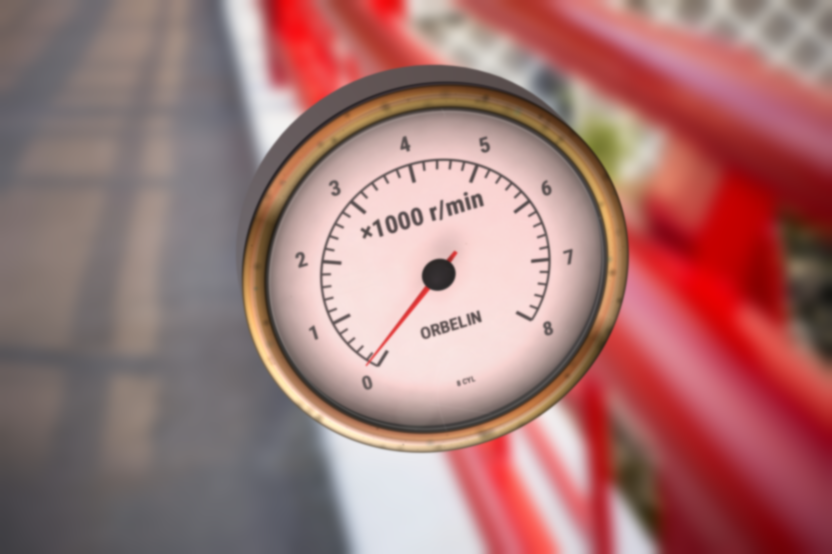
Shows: 200 rpm
